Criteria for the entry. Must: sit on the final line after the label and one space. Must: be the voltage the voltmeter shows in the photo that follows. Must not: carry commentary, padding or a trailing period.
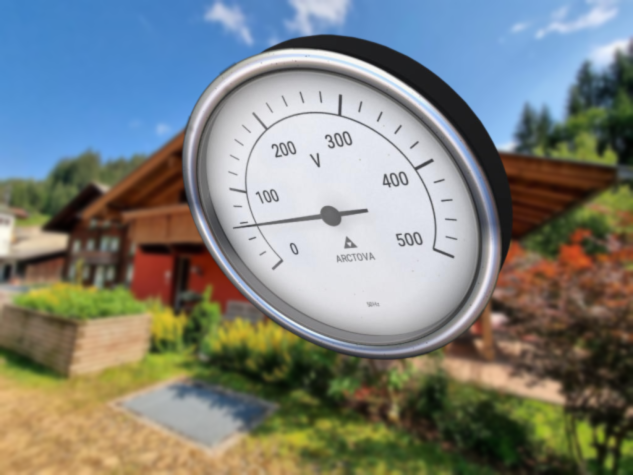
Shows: 60 V
